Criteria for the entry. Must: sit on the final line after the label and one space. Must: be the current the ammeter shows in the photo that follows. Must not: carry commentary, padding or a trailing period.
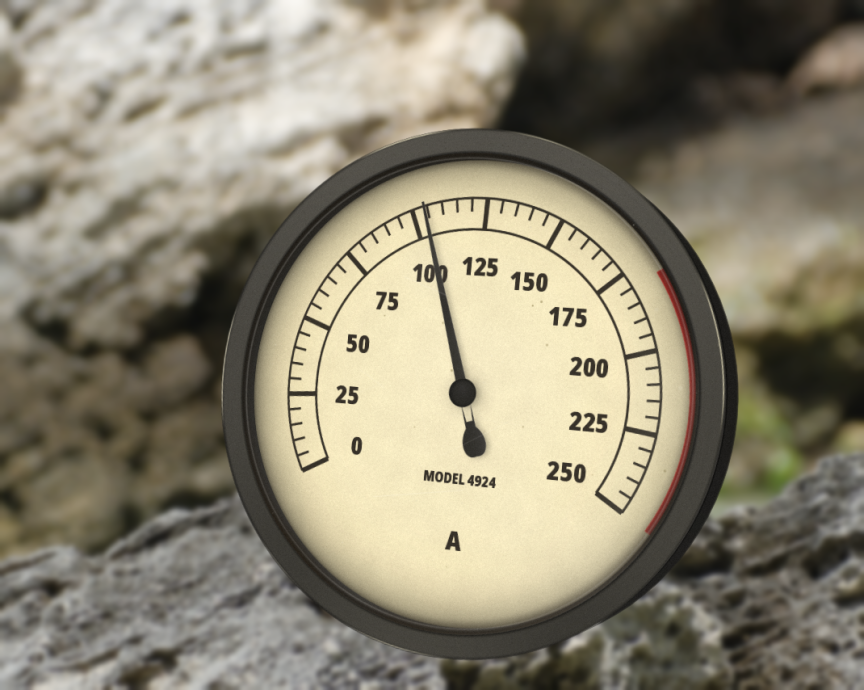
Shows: 105 A
